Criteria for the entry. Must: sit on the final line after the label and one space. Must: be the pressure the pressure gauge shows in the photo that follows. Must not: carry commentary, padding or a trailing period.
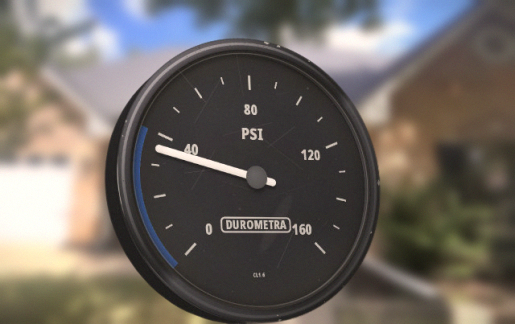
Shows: 35 psi
